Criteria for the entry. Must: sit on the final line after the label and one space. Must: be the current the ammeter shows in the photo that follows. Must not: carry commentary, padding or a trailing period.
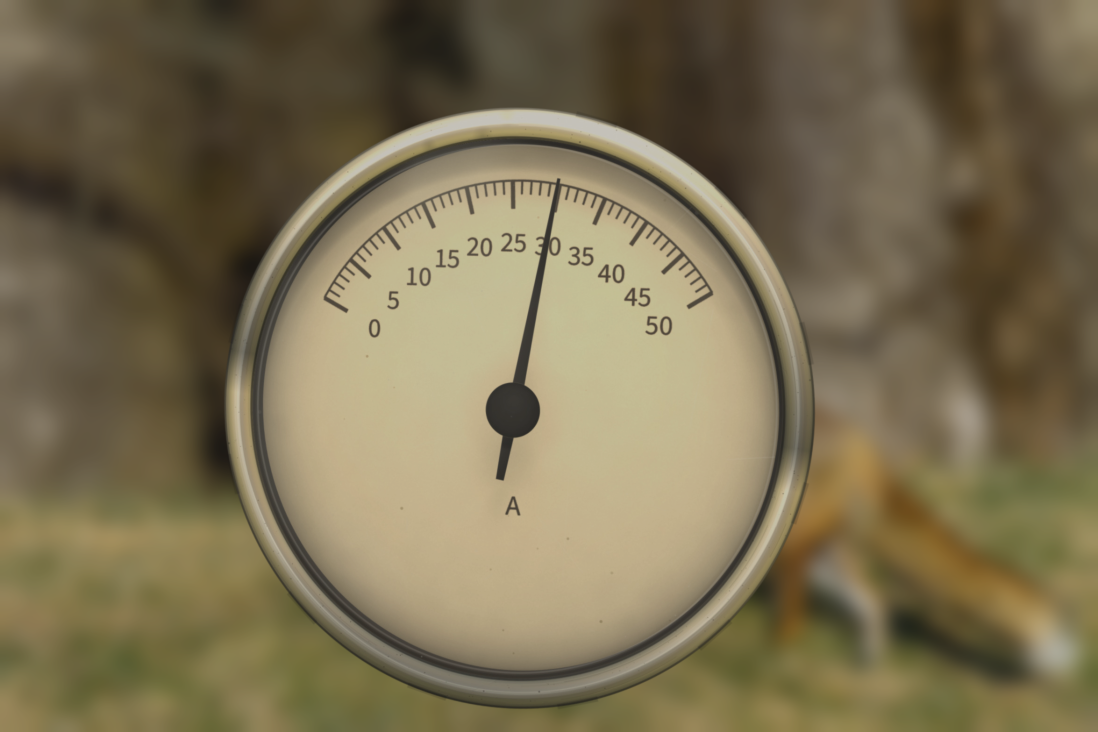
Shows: 30 A
